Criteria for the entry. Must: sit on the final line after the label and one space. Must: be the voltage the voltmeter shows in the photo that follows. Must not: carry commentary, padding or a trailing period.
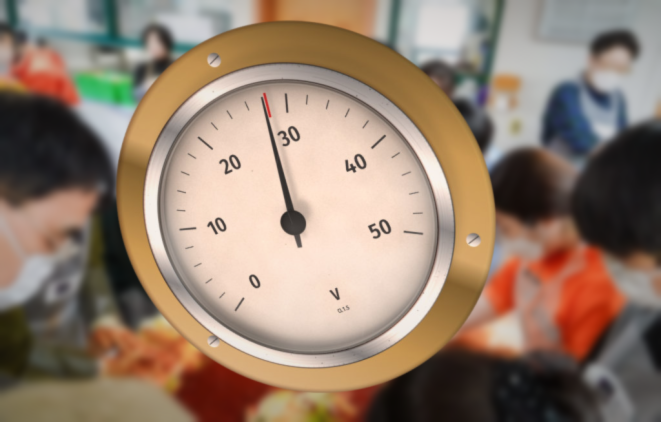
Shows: 28 V
